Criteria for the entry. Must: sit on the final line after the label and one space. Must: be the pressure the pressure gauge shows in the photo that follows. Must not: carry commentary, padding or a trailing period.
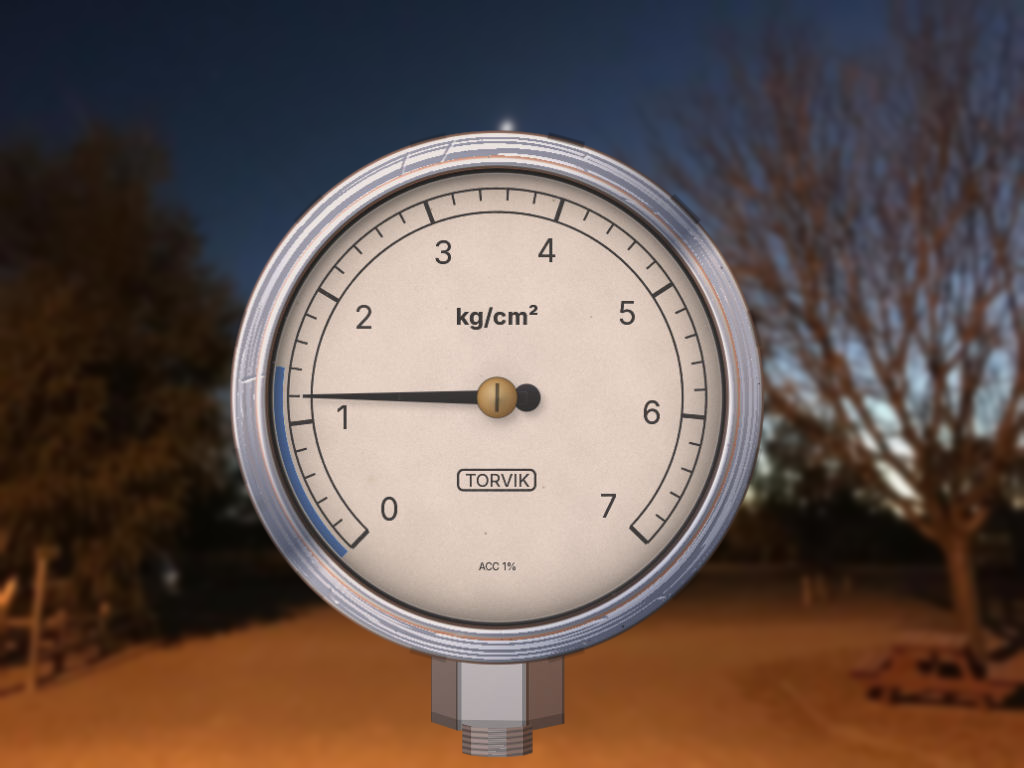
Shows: 1.2 kg/cm²
